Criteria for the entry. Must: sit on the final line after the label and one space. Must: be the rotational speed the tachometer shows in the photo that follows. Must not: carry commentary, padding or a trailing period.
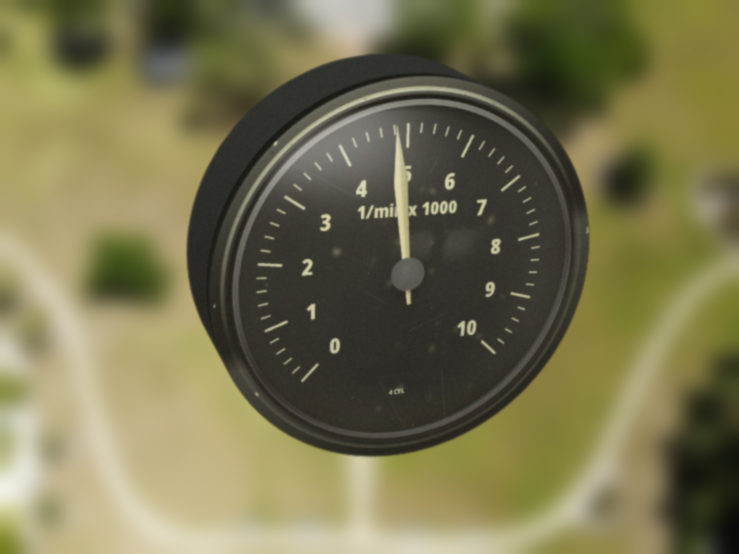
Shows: 4800 rpm
